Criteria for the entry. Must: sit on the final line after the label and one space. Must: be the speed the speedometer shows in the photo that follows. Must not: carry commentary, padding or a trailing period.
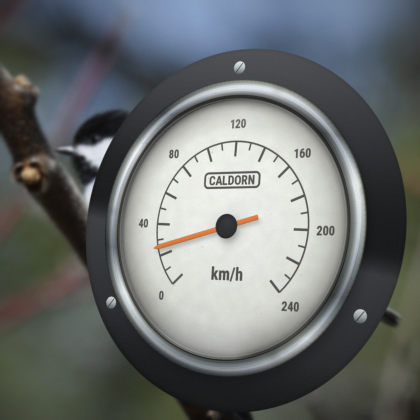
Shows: 25 km/h
